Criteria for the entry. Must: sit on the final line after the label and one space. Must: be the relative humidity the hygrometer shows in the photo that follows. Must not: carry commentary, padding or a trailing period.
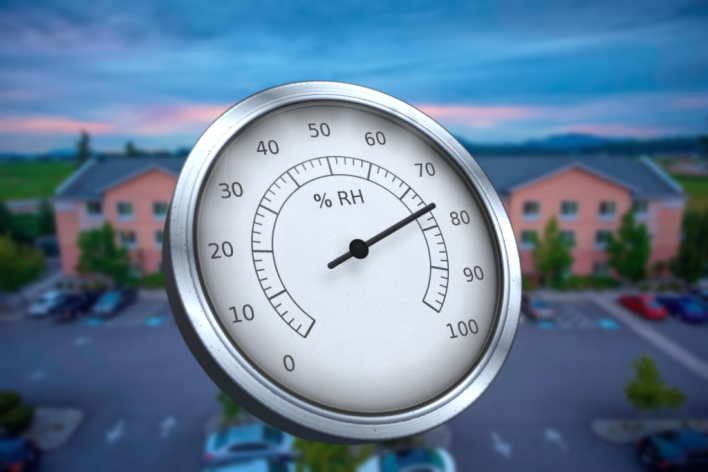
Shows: 76 %
